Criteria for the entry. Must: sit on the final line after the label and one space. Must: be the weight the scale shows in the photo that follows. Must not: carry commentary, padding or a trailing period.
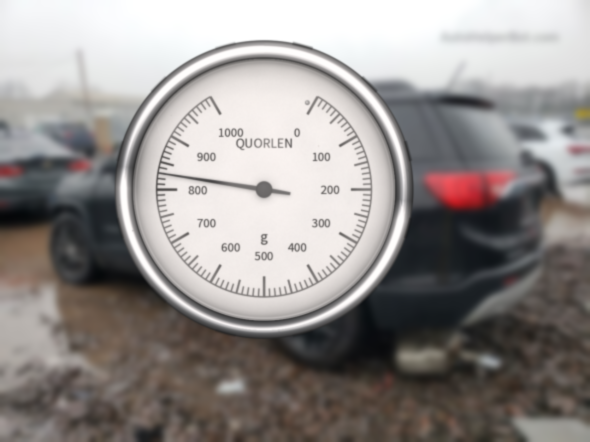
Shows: 830 g
